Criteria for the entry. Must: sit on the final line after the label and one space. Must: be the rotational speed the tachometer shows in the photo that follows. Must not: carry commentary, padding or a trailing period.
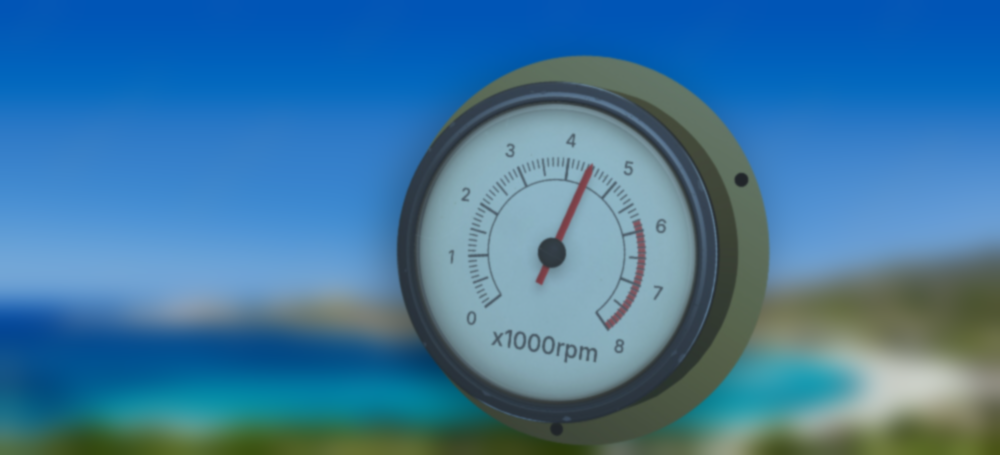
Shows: 4500 rpm
